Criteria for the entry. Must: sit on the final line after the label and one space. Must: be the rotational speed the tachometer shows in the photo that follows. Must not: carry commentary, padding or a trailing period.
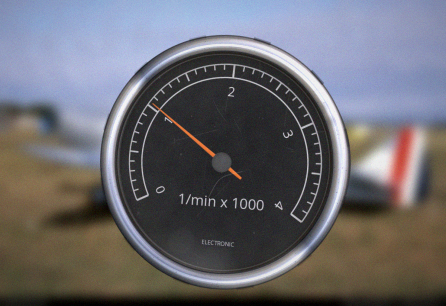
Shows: 1050 rpm
